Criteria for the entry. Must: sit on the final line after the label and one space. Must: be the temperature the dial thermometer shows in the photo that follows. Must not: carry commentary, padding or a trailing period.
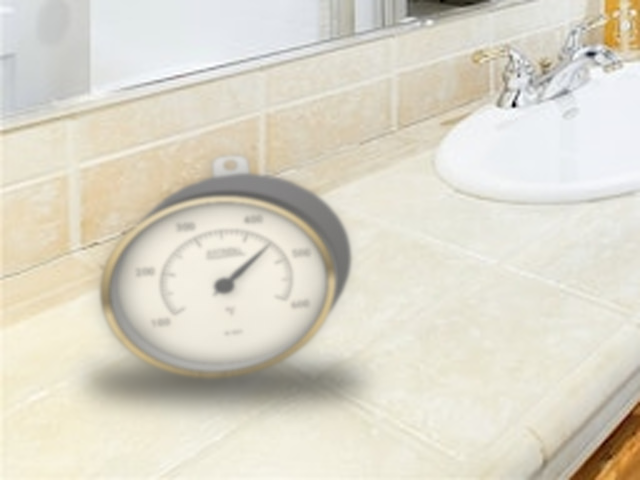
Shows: 450 °F
